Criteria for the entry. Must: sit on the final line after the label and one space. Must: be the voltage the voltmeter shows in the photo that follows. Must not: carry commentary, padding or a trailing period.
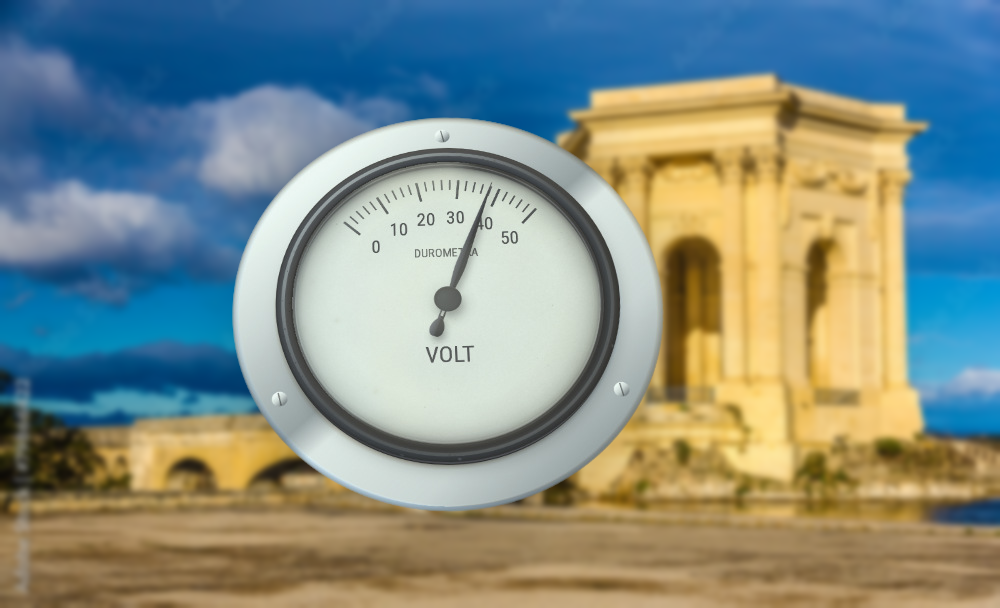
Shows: 38 V
